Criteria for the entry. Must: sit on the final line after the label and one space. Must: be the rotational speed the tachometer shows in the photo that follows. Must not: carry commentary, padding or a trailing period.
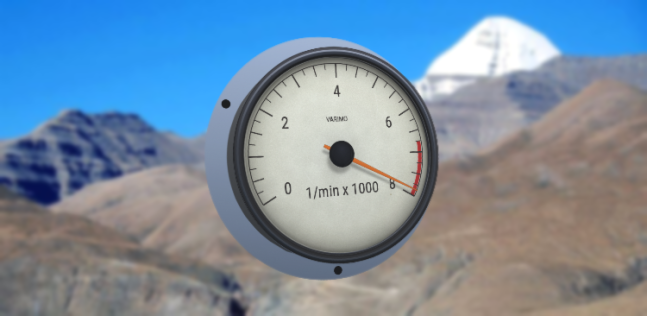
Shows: 7875 rpm
